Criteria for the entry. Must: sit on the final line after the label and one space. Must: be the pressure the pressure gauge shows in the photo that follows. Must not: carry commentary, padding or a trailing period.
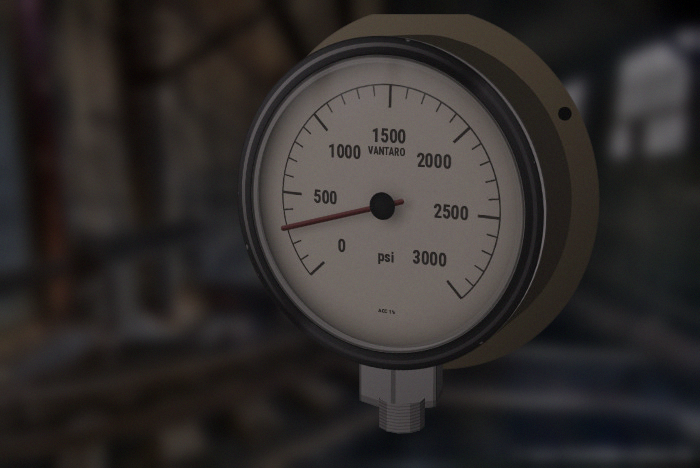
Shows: 300 psi
